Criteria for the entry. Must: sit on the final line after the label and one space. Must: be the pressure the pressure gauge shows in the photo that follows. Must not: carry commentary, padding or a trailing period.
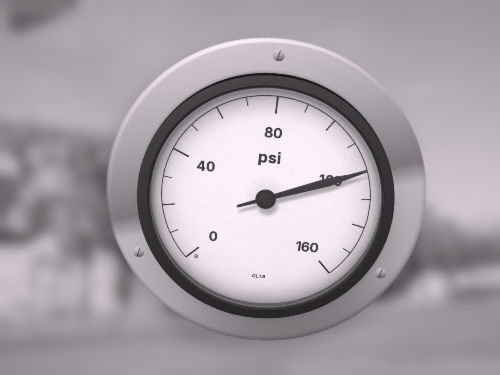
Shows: 120 psi
